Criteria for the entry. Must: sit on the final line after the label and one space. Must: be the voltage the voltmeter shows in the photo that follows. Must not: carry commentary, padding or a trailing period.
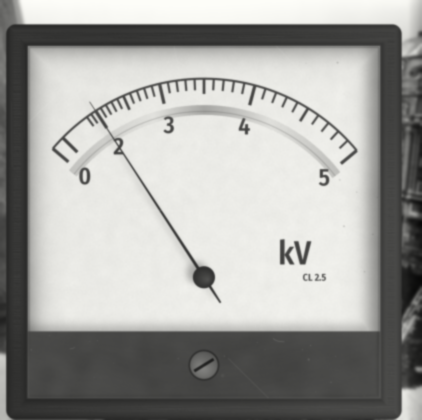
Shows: 2 kV
